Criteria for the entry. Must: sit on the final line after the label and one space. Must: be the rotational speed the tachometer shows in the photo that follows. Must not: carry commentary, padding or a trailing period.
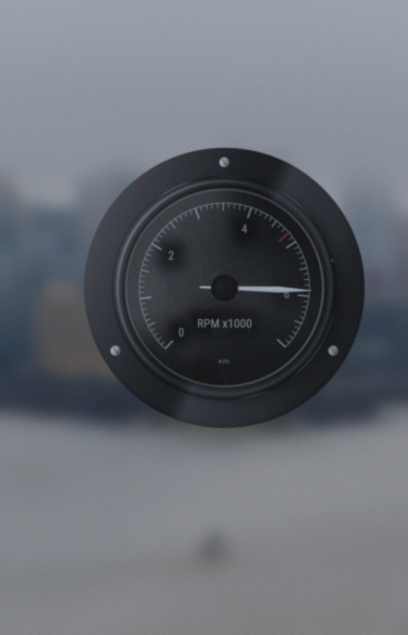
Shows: 5900 rpm
